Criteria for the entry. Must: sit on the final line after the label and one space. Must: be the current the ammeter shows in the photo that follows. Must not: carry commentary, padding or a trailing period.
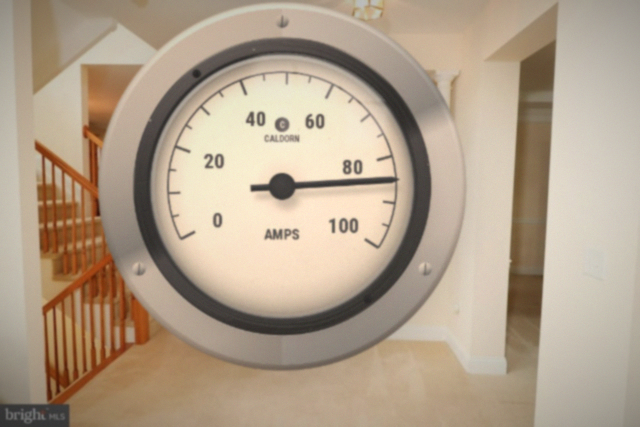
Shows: 85 A
